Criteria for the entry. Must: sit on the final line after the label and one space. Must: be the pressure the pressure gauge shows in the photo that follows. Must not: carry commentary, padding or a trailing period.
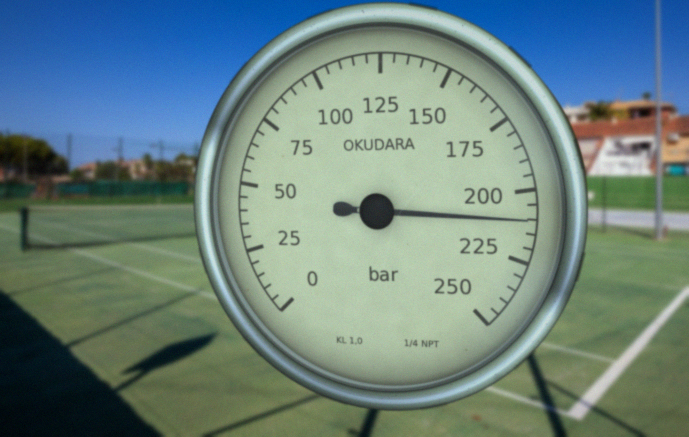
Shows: 210 bar
